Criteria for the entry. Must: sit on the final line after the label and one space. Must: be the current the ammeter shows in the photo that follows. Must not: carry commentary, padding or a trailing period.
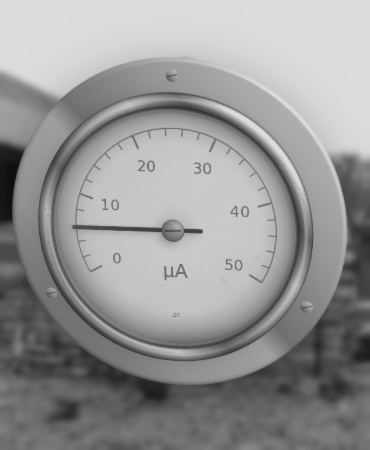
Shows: 6 µA
